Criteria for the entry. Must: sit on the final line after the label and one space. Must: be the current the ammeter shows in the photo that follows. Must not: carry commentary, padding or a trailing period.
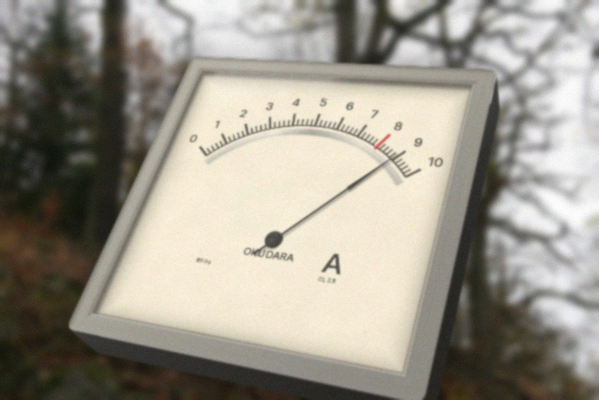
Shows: 9 A
